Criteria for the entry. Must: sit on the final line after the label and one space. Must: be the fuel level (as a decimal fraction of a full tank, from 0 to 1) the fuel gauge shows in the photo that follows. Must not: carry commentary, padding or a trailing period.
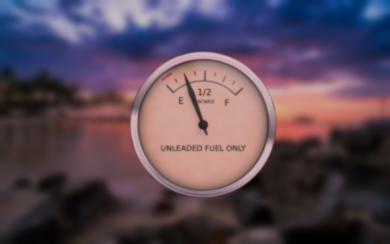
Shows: 0.25
